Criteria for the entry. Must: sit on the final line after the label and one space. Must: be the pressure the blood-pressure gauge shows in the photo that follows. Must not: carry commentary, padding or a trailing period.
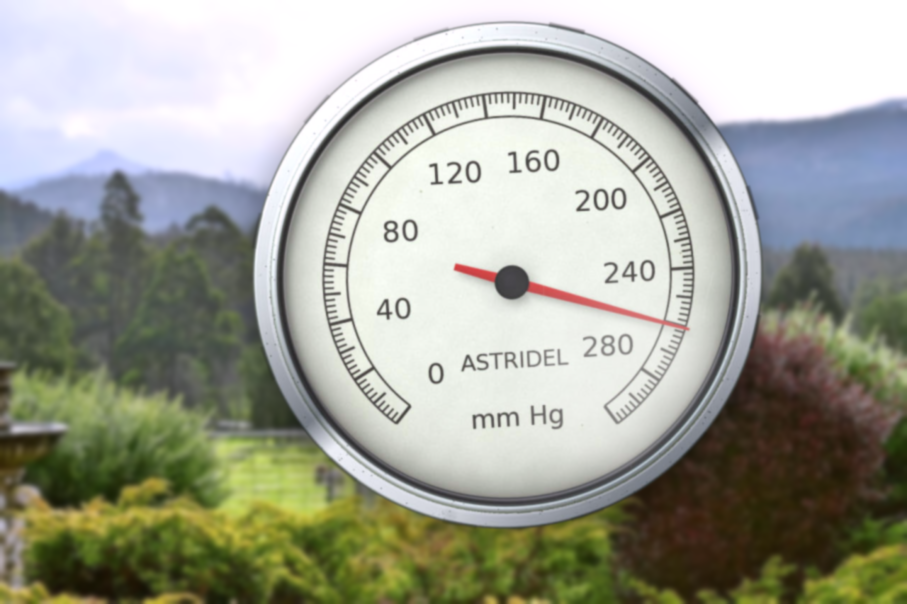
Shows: 260 mmHg
